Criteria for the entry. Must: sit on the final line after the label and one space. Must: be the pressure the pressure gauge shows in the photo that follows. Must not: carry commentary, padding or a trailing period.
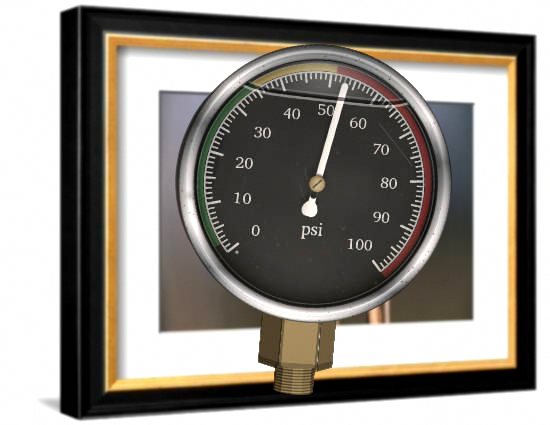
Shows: 53 psi
